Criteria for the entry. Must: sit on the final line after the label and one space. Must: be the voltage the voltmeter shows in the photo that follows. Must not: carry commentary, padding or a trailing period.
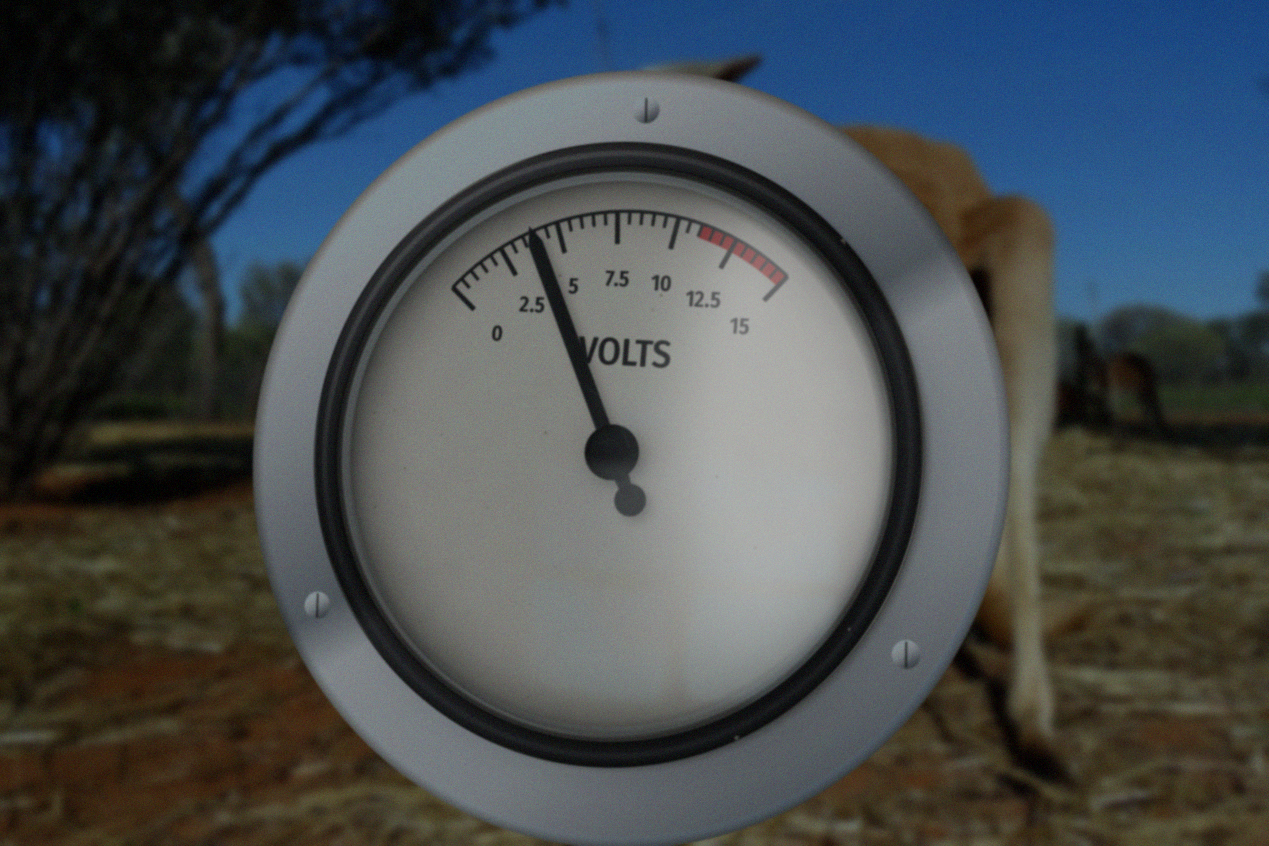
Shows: 4 V
